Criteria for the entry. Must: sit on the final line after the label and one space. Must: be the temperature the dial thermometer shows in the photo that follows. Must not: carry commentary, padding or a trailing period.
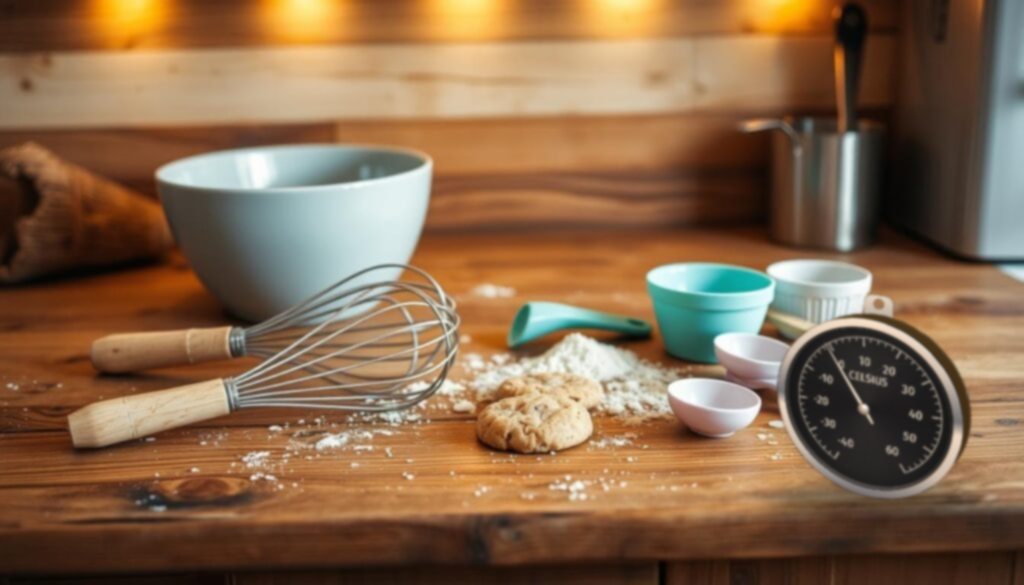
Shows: 0 °C
